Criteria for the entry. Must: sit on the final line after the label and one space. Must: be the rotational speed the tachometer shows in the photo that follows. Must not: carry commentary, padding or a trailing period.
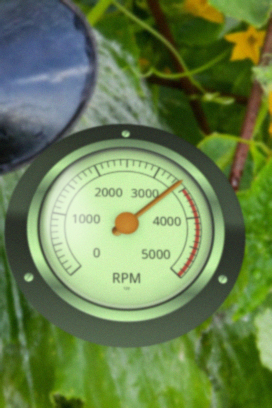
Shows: 3400 rpm
